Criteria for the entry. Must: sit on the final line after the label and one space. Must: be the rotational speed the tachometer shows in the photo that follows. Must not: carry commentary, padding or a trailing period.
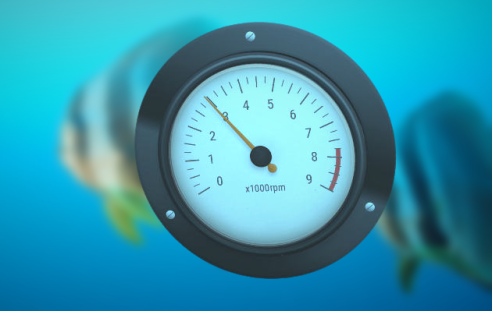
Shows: 3000 rpm
